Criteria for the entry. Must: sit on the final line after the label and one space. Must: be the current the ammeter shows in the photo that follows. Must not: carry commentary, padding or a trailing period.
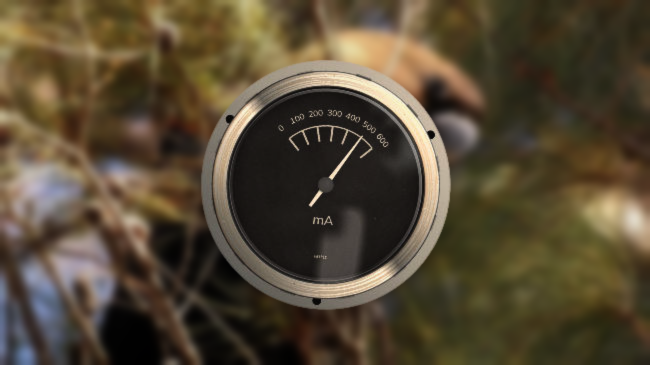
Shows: 500 mA
